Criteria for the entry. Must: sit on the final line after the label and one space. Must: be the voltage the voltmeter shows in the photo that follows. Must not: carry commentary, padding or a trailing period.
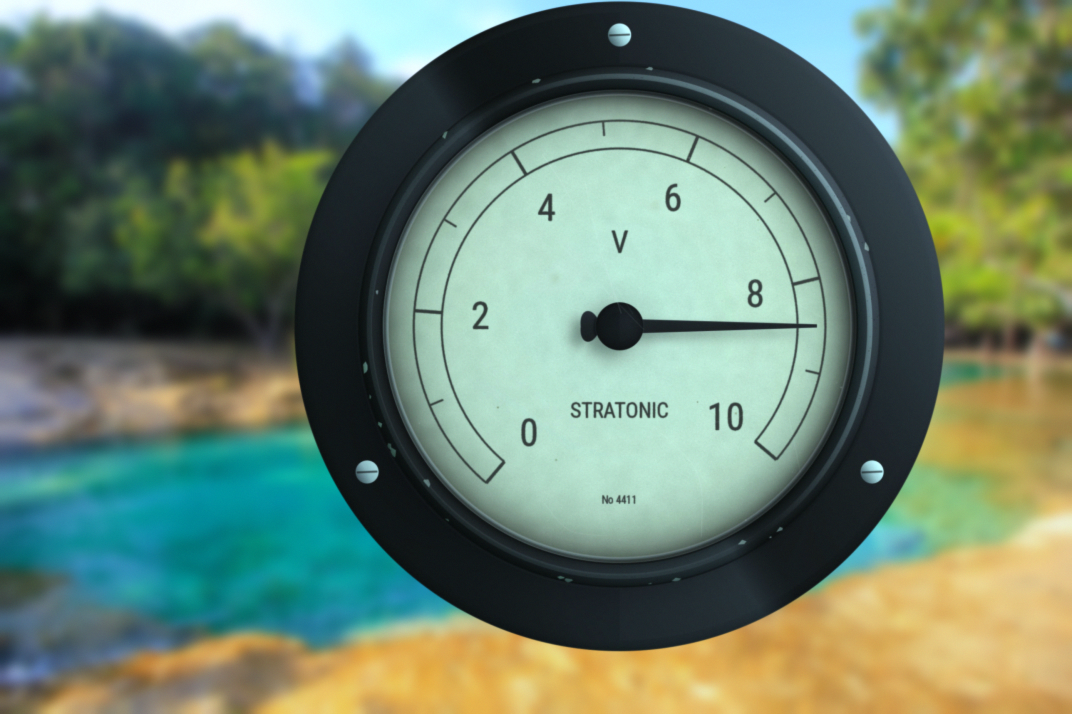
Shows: 8.5 V
